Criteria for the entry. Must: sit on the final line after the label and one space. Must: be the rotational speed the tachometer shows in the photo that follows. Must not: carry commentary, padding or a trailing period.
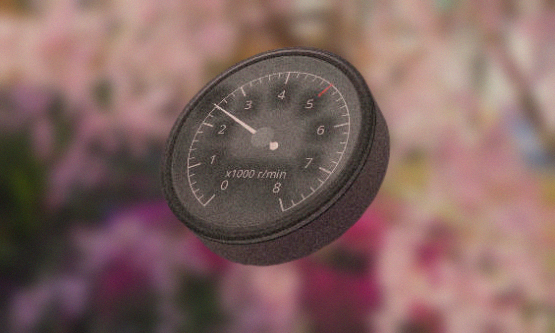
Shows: 2400 rpm
